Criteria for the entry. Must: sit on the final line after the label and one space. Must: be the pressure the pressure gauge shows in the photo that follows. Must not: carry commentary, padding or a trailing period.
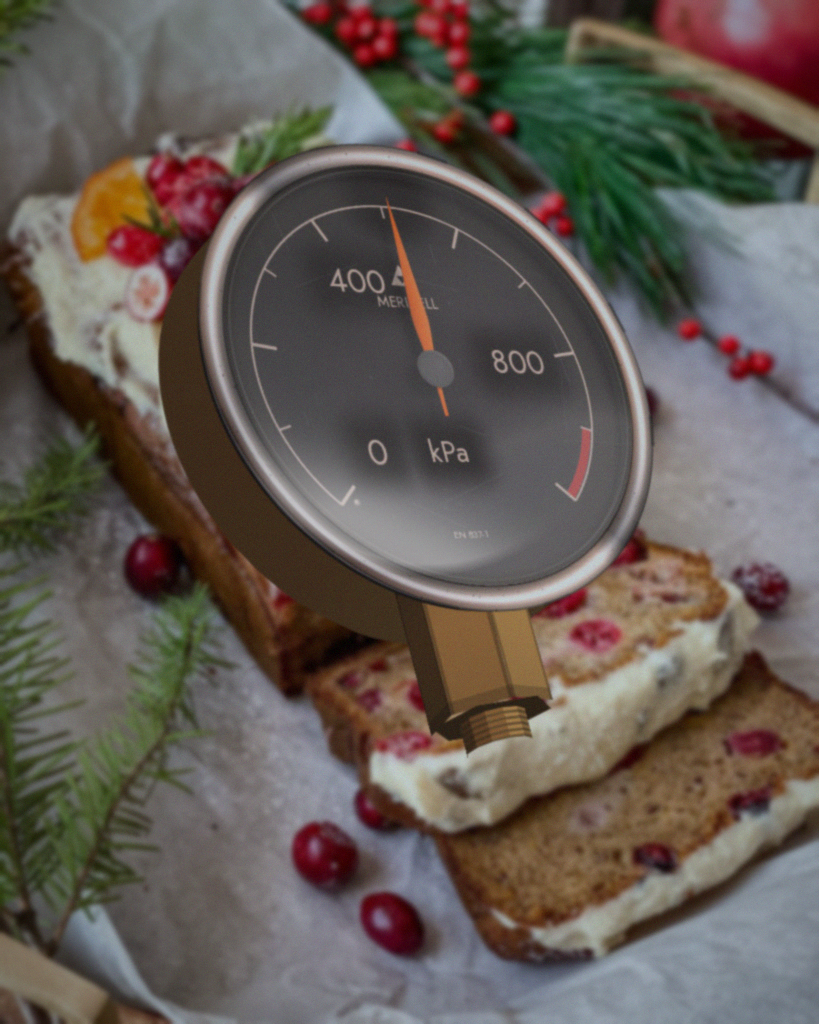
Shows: 500 kPa
